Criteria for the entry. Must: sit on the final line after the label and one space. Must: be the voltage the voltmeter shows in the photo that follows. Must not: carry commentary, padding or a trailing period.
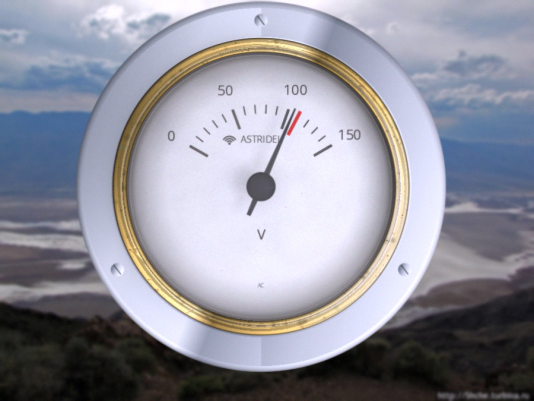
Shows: 105 V
